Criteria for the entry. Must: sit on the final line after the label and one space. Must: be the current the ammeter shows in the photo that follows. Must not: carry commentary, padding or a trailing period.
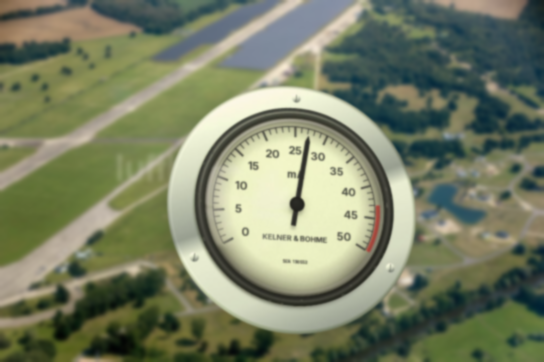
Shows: 27 mA
